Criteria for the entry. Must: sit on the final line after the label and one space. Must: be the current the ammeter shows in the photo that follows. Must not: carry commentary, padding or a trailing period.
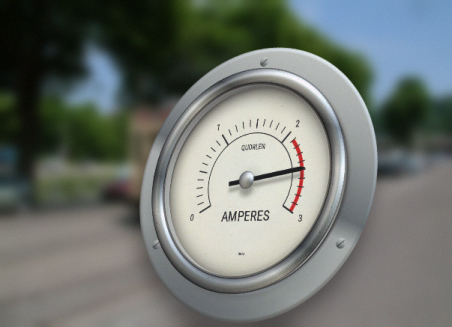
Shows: 2.5 A
